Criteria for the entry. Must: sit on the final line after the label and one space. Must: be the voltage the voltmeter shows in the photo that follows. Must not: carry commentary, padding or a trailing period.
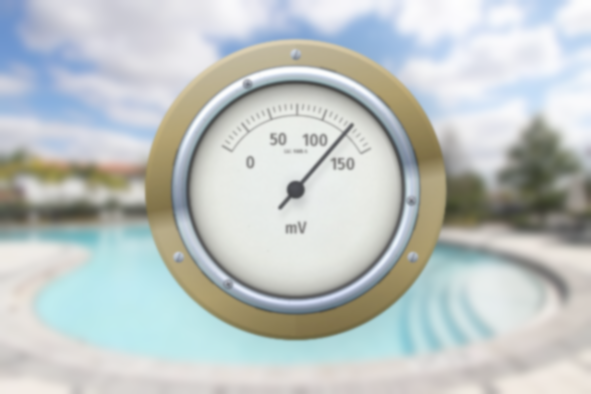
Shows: 125 mV
